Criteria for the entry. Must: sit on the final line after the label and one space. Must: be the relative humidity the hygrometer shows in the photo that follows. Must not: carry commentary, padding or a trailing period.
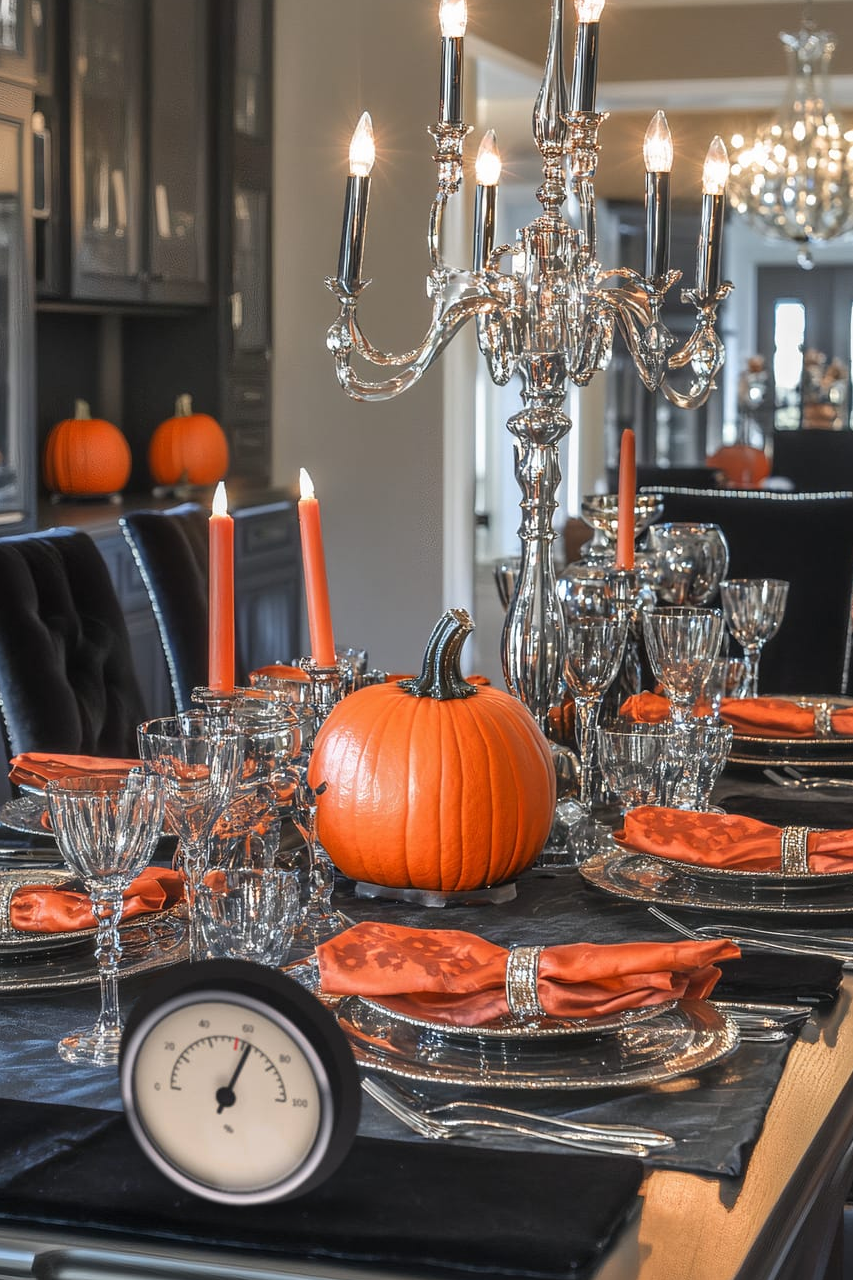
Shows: 64 %
